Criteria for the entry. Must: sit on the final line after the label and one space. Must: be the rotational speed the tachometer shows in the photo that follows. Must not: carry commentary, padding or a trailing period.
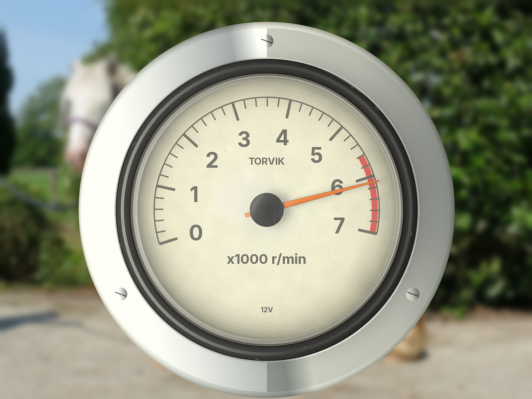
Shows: 6100 rpm
